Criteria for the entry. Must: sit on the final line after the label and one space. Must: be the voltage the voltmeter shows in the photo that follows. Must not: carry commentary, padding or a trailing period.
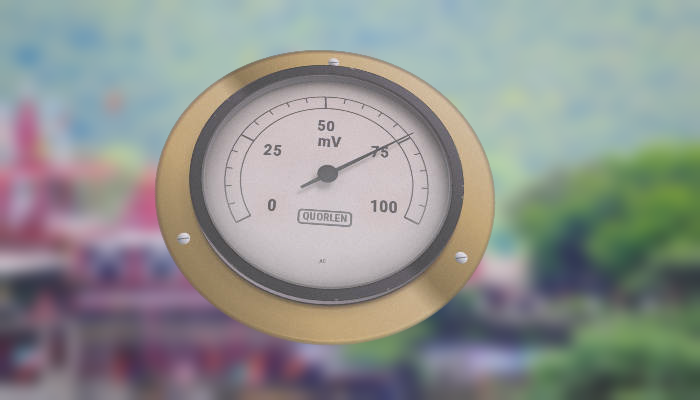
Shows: 75 mV
